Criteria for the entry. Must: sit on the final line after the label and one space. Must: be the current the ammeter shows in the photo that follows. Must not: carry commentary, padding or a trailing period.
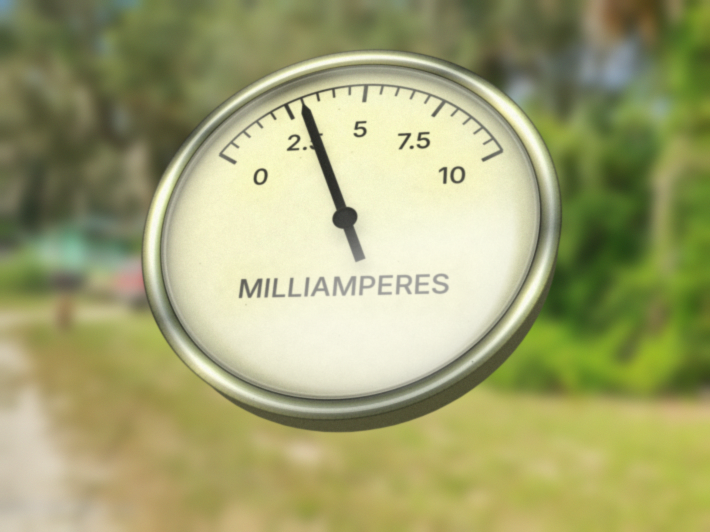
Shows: 3 mA
